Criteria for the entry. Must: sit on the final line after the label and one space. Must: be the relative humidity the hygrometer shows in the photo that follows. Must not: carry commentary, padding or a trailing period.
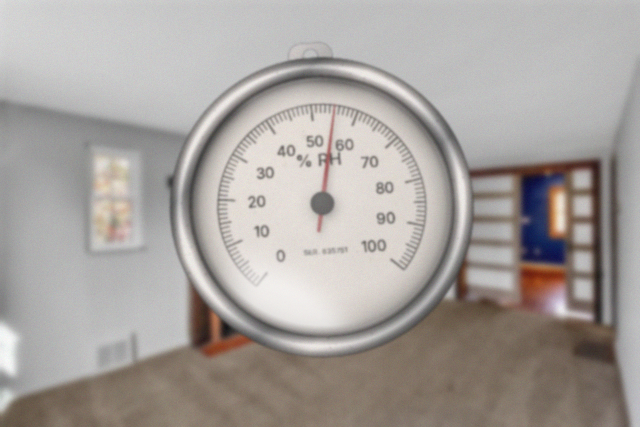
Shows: 55 %
